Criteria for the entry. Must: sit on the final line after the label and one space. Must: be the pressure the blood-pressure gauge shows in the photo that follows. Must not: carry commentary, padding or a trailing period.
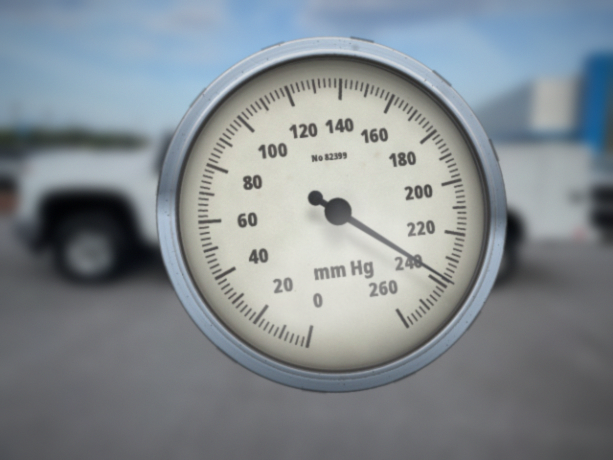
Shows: 238 mmHg
